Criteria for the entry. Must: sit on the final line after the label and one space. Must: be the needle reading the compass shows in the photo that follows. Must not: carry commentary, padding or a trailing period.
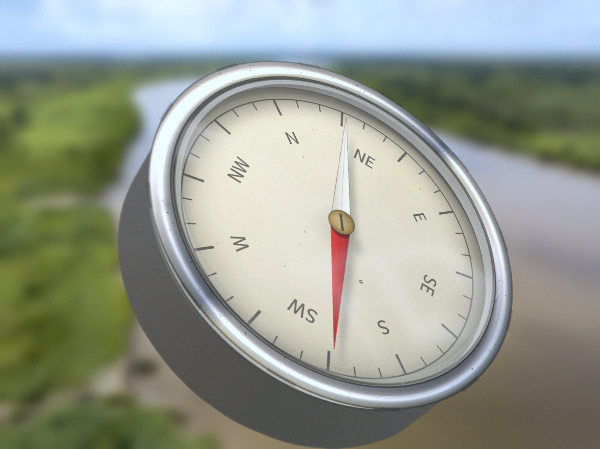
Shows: 210 °
